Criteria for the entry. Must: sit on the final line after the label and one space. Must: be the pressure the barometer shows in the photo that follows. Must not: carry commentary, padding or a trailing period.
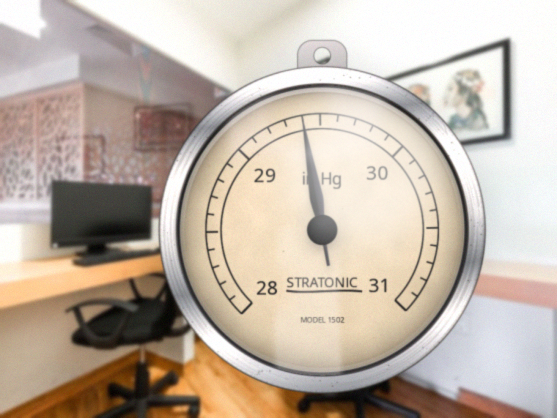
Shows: 29.4 inHg
